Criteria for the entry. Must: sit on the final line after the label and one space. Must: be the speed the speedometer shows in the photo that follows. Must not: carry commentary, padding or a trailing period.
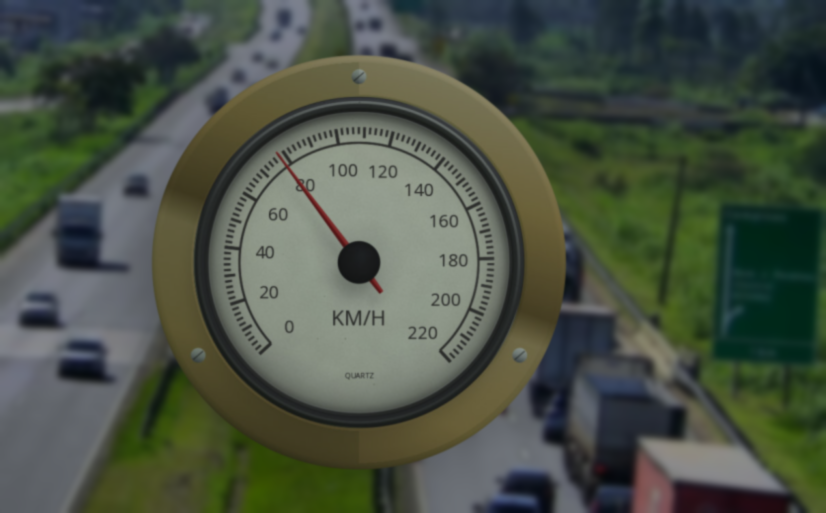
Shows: 78 km/h
